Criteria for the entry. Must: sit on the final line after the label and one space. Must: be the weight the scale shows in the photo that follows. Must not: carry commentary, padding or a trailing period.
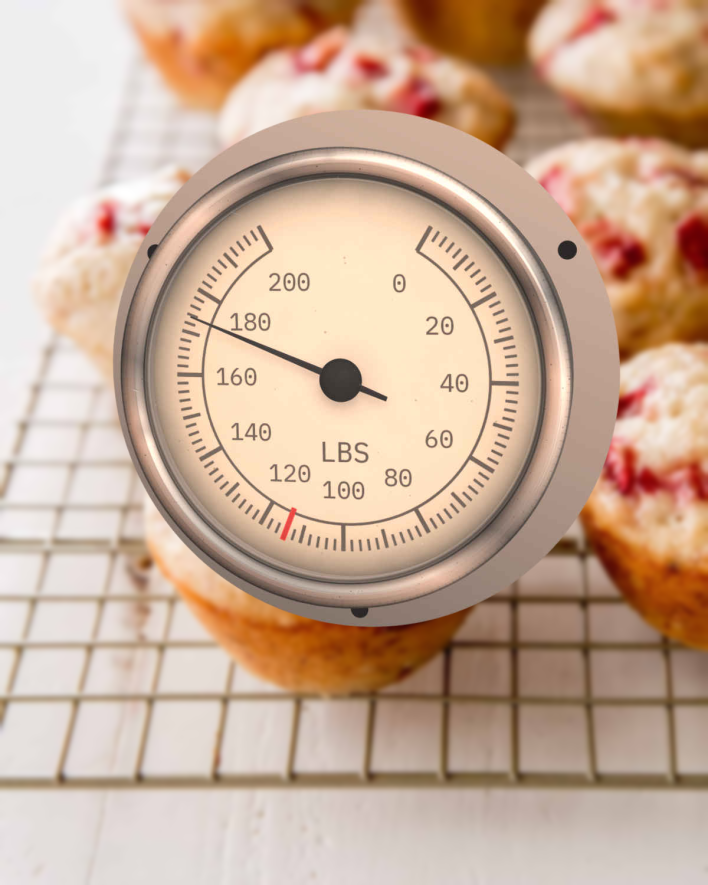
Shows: 174 lb
